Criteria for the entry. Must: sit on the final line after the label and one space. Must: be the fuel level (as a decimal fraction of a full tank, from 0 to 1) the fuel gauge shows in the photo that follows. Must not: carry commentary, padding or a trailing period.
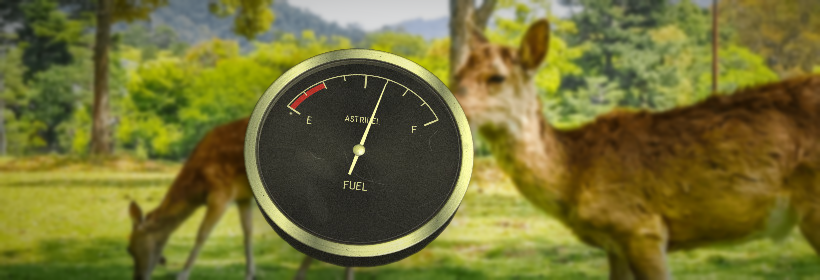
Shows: 0.625
